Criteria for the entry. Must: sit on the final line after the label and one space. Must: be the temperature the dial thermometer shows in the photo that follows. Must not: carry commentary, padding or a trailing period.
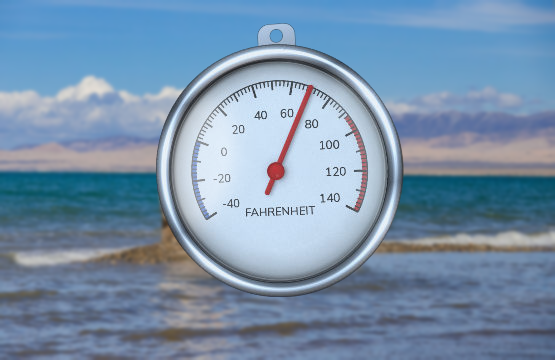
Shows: 70 °F
